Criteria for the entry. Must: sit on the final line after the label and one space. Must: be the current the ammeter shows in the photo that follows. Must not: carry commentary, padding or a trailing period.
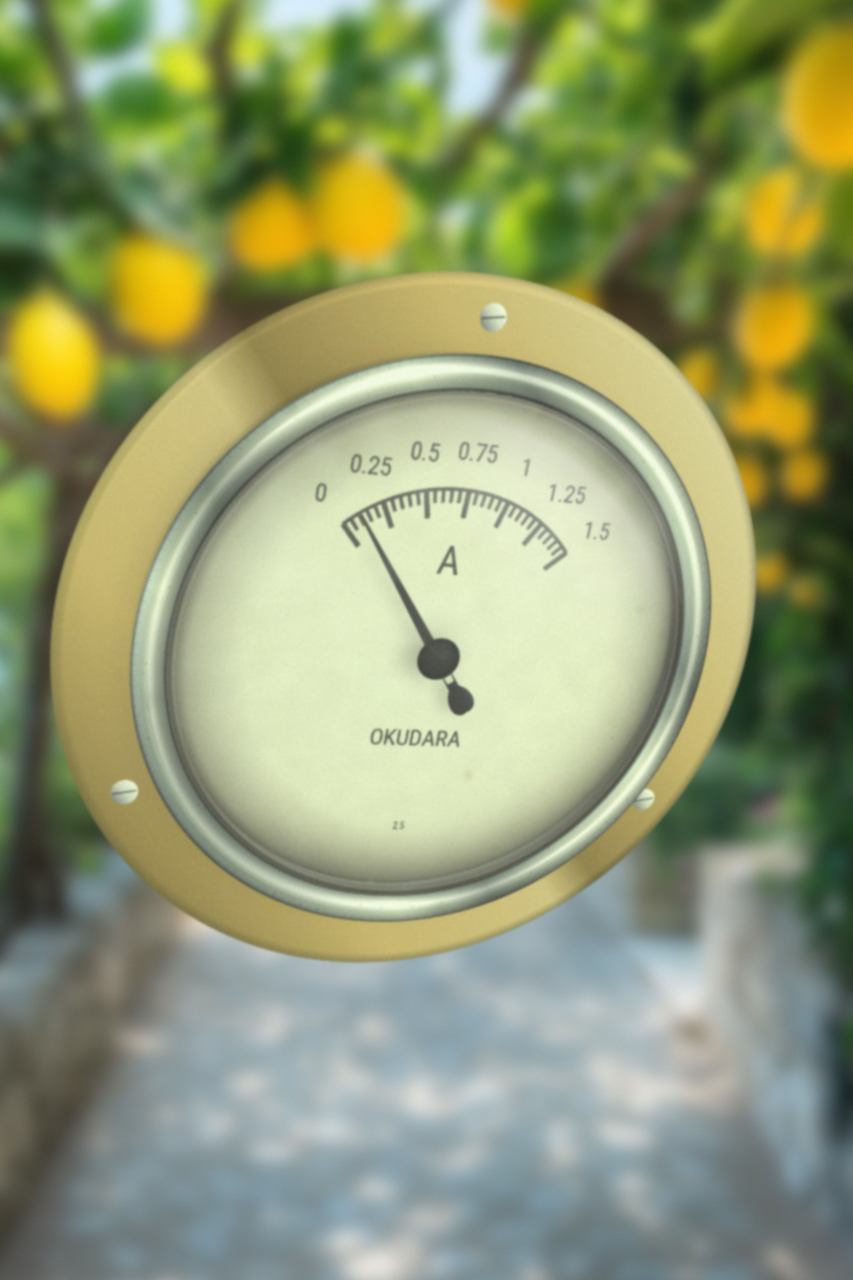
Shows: 0.1 A
